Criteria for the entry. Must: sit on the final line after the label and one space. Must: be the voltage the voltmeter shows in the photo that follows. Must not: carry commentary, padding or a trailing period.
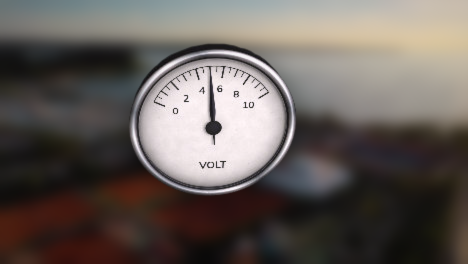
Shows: 5 V
